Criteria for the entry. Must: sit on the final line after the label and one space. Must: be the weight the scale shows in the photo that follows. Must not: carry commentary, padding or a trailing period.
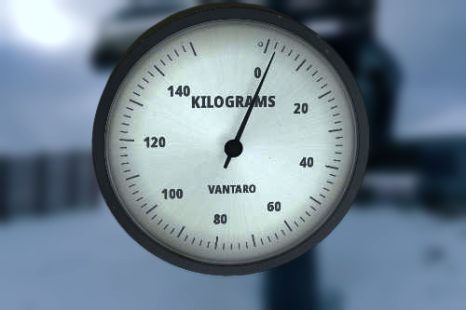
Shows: 2 kg
